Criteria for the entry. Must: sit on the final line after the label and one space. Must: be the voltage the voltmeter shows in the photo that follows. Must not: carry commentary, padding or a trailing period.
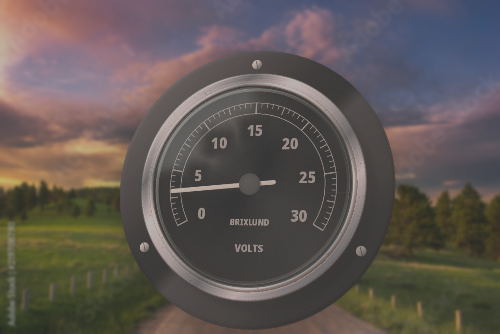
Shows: 3 V
